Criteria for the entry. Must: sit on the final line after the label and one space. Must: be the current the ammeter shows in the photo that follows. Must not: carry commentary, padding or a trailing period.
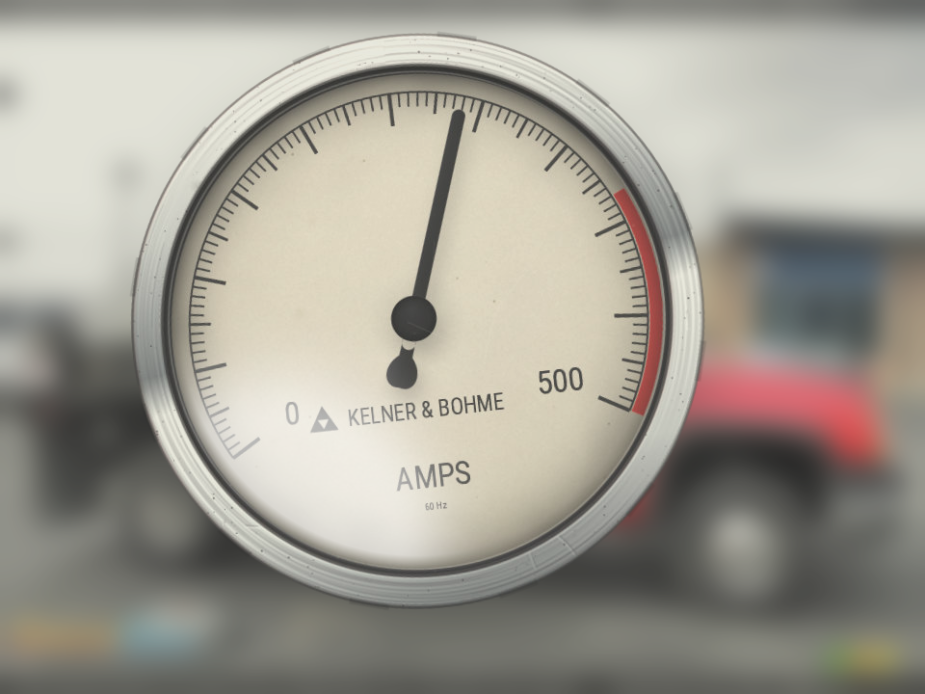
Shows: 290 A
